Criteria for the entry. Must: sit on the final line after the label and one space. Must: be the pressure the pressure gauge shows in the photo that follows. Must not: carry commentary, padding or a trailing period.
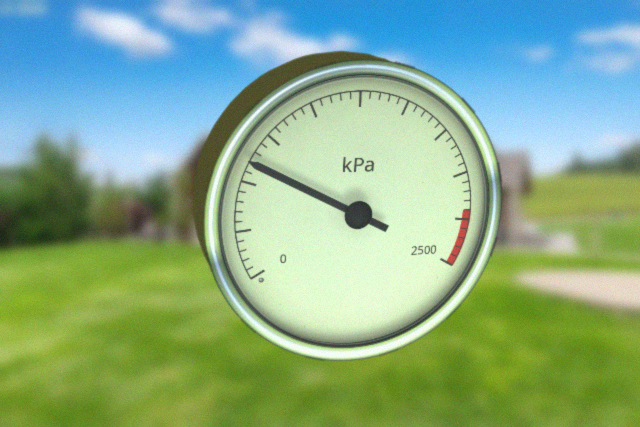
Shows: 600 kPa
